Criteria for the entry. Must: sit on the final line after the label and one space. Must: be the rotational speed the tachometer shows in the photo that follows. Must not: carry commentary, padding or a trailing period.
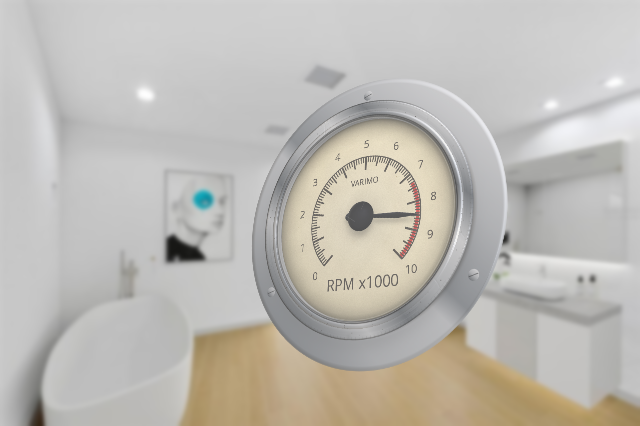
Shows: 8500 rpm
